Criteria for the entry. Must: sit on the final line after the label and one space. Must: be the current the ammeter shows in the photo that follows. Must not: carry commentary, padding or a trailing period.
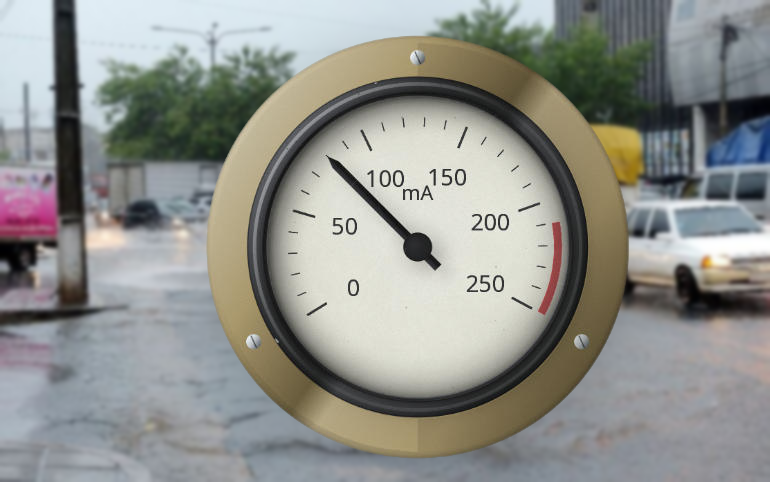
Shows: 80 mA
